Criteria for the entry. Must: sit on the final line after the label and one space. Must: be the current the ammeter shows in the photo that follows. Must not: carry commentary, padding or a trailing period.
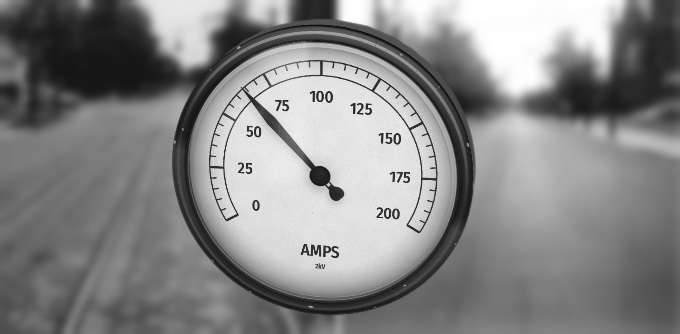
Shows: 65 A
